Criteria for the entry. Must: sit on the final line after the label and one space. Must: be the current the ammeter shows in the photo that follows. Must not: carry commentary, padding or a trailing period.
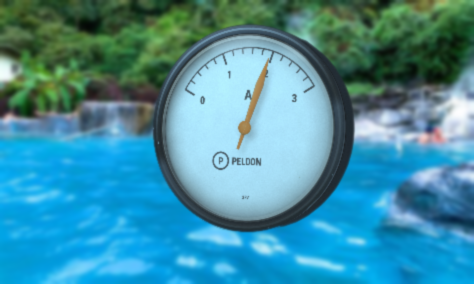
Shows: 2 A
